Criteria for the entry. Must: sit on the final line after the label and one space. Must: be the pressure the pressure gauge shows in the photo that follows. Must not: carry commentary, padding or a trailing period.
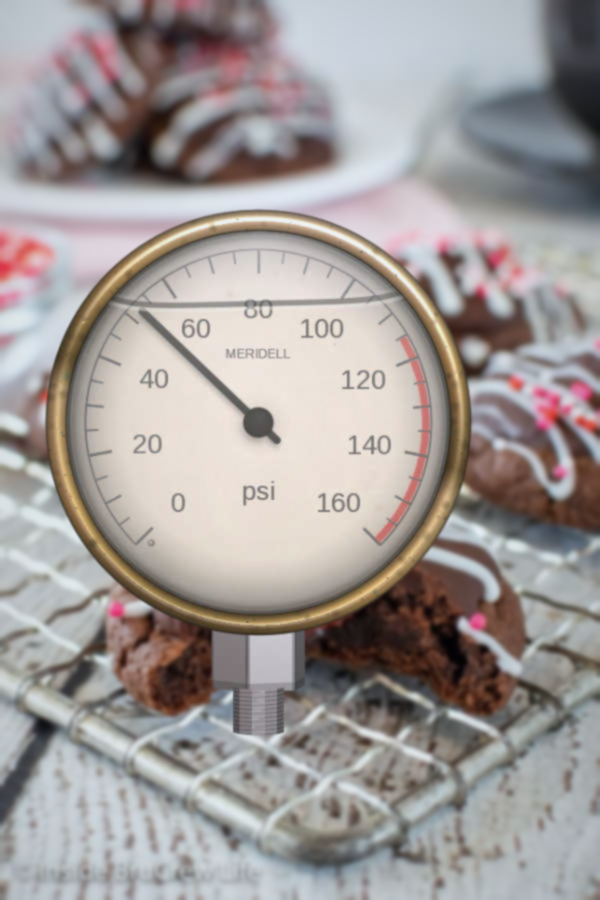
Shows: 52.5 psi
